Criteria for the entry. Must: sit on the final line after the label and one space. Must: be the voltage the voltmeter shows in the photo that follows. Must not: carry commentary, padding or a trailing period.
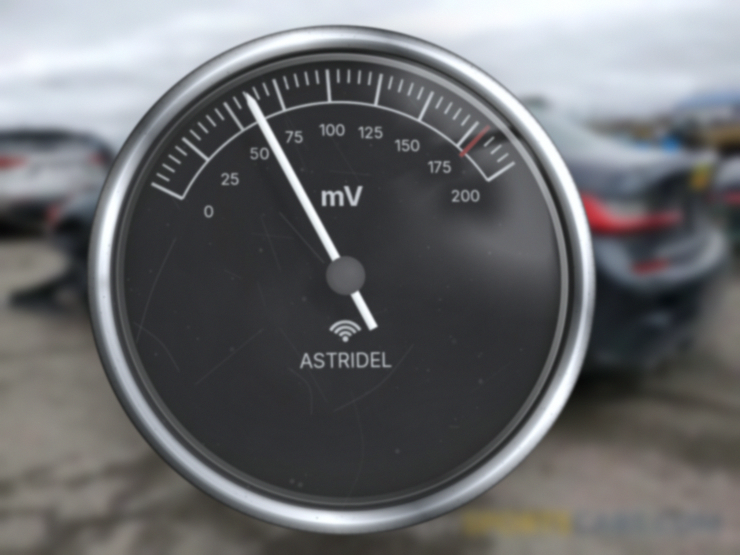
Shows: 60 mV
